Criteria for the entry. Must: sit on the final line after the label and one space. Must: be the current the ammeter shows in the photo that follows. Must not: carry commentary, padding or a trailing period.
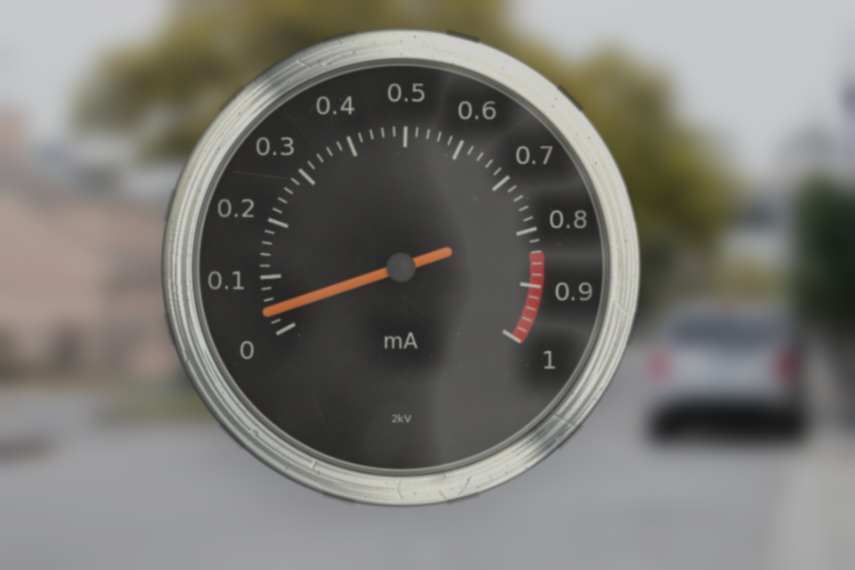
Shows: 0.04 mA
